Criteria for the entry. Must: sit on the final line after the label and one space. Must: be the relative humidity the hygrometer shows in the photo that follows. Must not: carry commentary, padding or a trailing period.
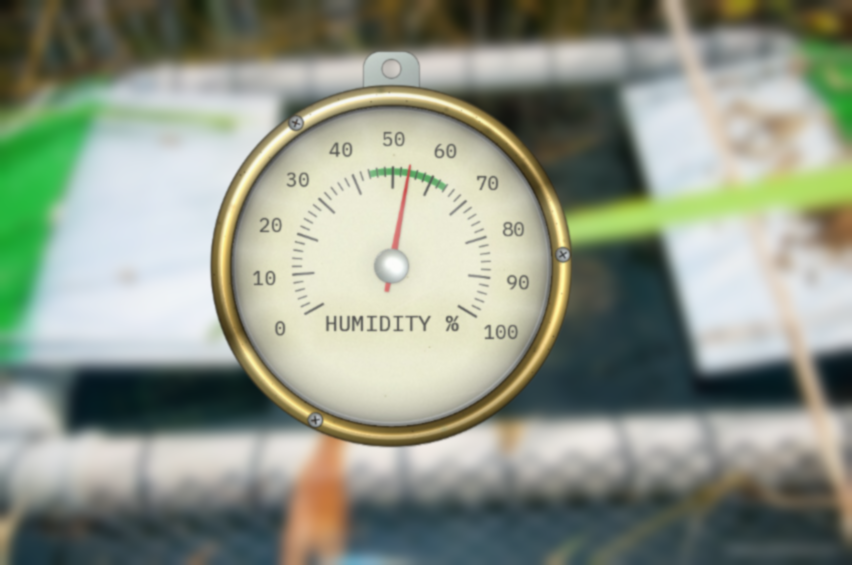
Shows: 54 %
